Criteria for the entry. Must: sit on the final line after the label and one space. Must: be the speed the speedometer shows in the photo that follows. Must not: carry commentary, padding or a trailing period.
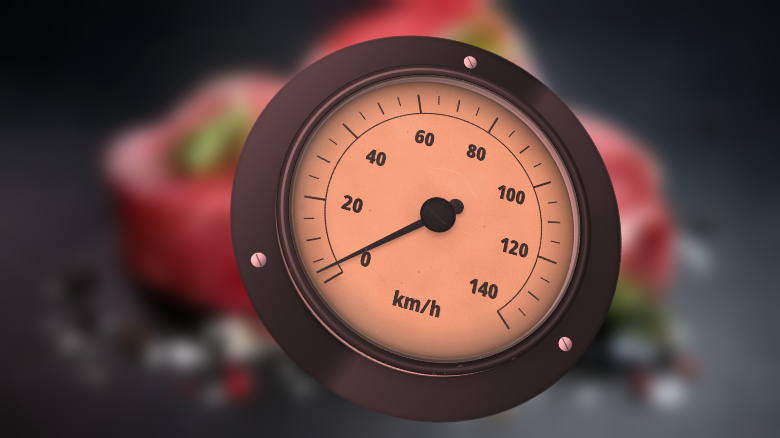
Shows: 2.5 km/h
